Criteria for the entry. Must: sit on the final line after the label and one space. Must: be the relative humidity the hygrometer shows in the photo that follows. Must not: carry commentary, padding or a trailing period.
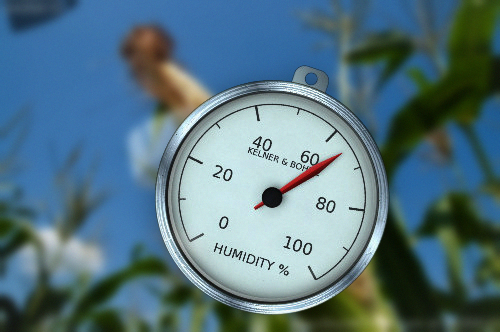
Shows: 65 %
